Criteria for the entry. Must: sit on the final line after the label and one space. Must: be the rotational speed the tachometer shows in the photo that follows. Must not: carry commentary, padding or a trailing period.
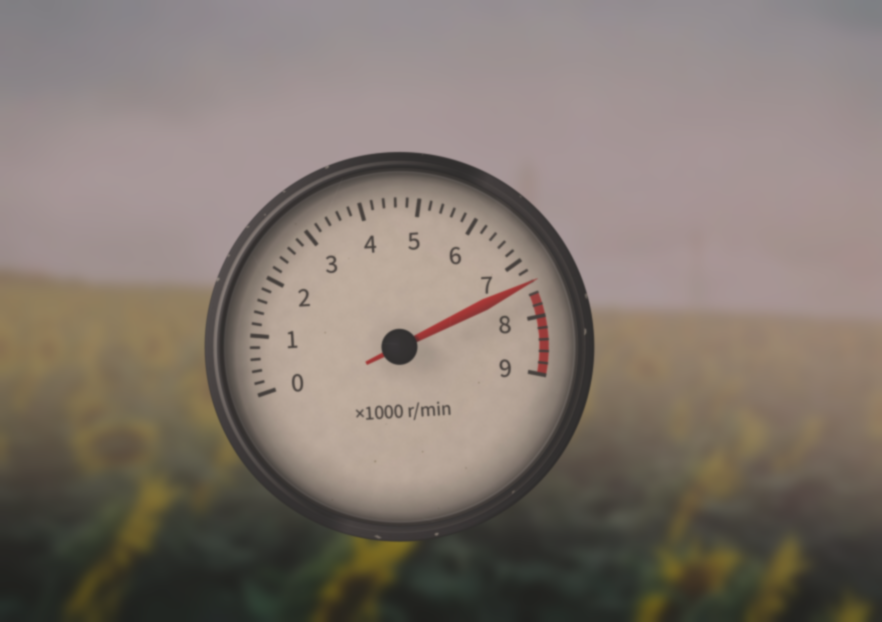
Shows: 7400 rpm
